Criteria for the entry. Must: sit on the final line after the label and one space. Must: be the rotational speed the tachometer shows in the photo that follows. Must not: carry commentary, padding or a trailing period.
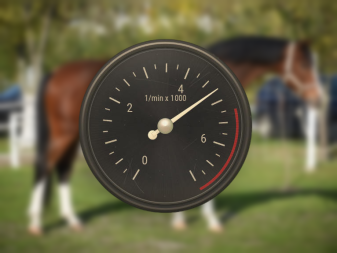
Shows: 4750 rpm
